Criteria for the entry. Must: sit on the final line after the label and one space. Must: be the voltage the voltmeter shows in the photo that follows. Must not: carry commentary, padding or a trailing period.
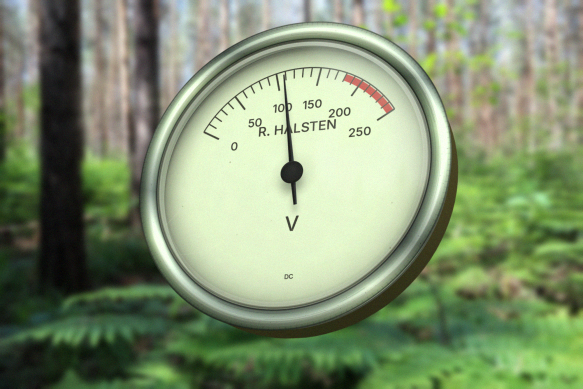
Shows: 110 V
